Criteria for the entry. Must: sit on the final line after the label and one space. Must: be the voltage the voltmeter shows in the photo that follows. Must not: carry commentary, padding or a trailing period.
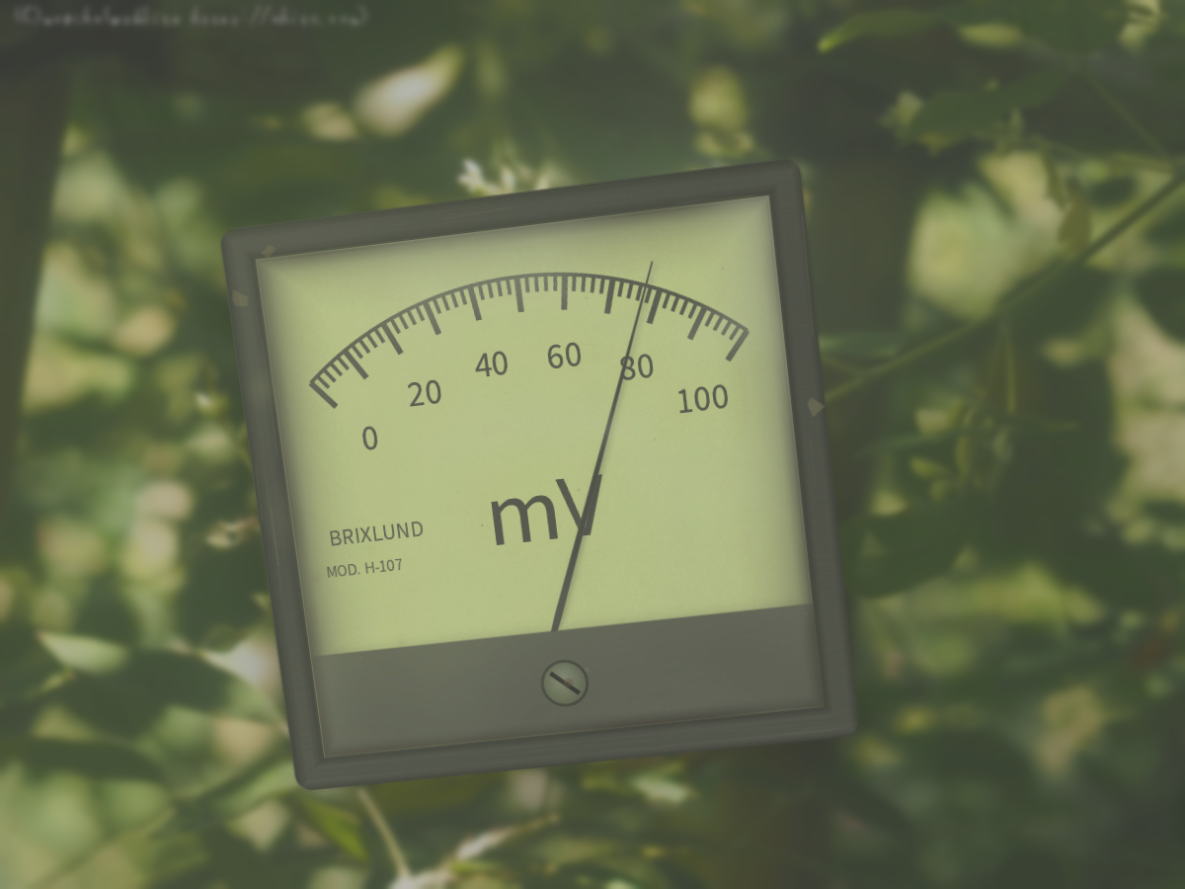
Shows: 77 mV
